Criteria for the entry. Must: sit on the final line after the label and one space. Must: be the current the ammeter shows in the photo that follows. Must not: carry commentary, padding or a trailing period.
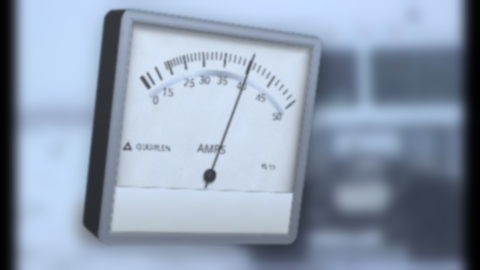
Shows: 40 A
